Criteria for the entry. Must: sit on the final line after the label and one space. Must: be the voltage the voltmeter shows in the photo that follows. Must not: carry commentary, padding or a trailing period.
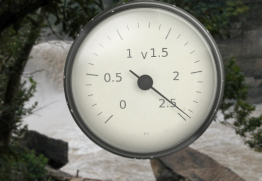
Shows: 2.45 V
